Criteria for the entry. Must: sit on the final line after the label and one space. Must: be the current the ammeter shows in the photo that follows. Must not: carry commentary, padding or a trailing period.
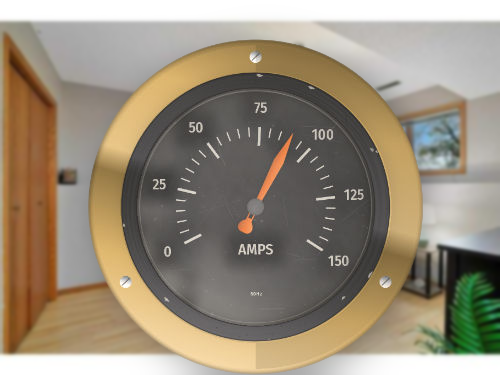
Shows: 90 A
